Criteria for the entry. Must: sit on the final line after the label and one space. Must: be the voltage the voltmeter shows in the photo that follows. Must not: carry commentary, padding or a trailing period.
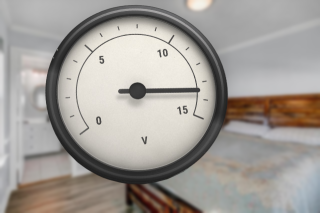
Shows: 13.5 V
